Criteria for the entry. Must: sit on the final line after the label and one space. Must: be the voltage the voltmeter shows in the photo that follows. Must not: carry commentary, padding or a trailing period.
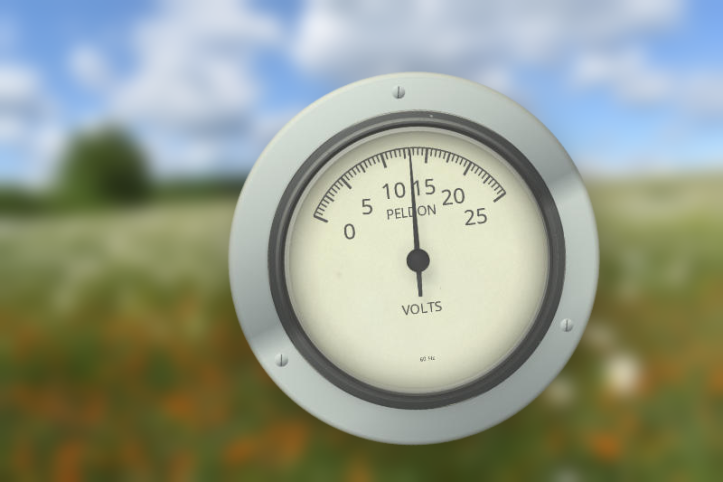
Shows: 13 V
